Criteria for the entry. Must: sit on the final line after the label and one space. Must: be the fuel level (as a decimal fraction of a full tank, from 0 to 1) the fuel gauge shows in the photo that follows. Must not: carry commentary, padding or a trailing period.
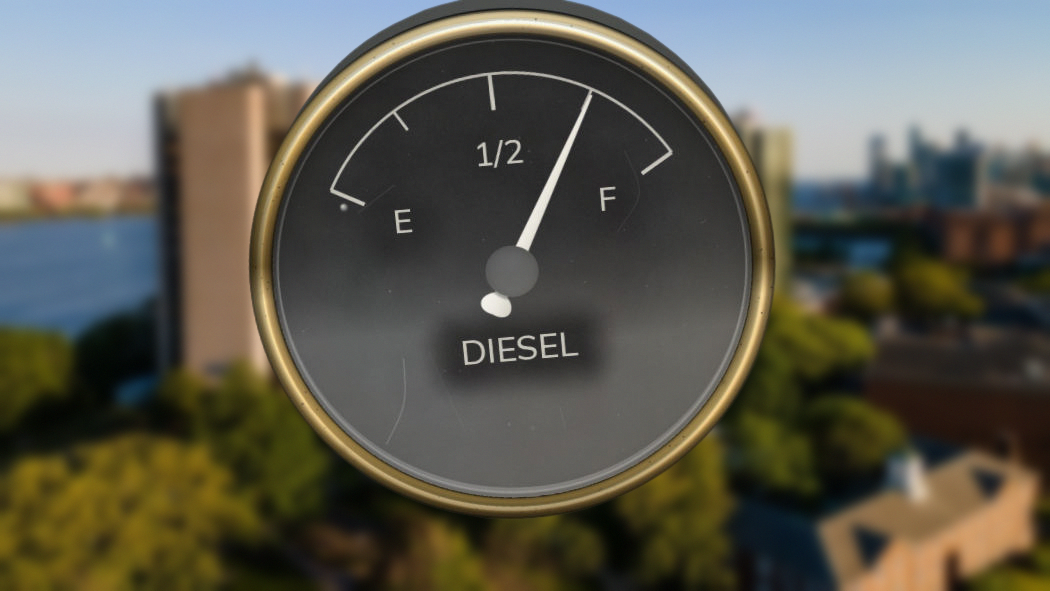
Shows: 0.75
